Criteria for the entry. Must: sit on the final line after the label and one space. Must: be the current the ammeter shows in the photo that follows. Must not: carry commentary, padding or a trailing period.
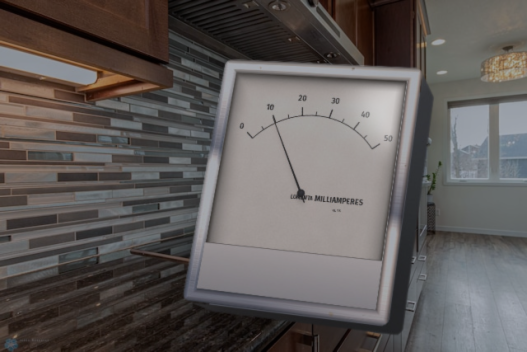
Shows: 10 mA
